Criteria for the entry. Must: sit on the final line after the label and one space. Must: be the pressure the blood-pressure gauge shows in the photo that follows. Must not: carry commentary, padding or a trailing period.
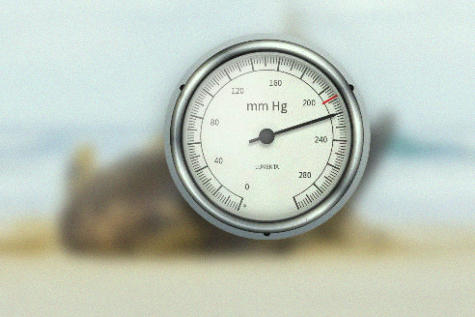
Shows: 220 mmHg
